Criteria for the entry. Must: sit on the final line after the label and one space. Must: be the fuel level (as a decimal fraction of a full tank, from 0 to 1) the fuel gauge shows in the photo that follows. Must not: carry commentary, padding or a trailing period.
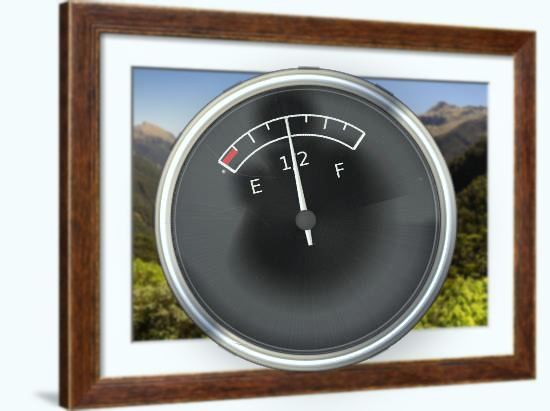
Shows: 0.5
